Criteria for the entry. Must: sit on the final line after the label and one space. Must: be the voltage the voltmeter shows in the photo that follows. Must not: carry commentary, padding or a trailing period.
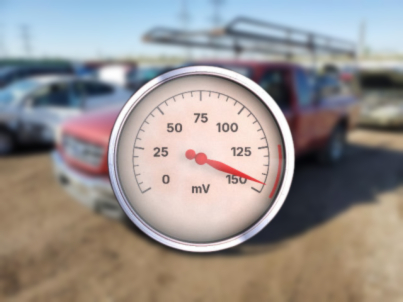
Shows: 145 mV
